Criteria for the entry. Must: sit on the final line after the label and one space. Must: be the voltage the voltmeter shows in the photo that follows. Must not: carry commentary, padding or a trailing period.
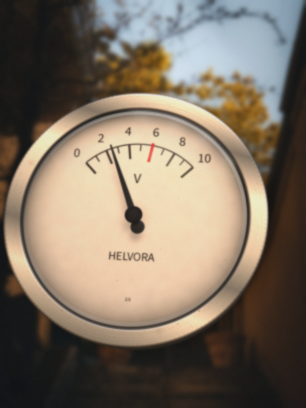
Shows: 2.5 V
